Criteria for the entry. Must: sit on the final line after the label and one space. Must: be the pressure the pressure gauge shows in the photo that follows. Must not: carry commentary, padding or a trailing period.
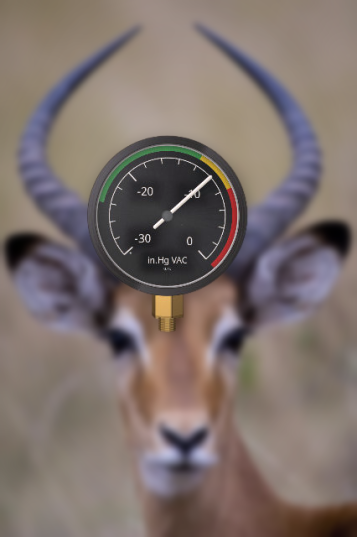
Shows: -10 inHg
